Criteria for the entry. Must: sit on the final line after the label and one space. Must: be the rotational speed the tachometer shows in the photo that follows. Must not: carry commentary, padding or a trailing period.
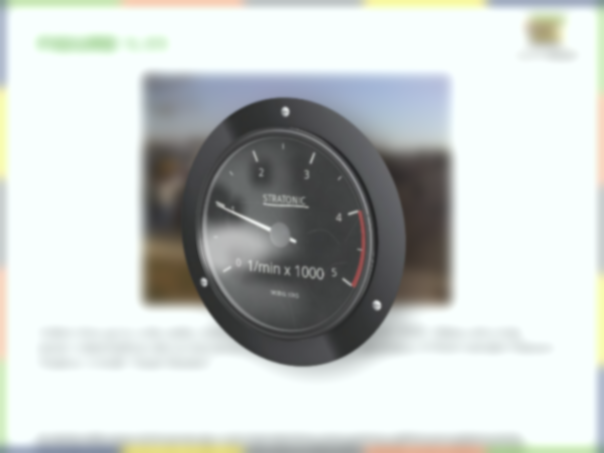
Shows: 1000 rpm
